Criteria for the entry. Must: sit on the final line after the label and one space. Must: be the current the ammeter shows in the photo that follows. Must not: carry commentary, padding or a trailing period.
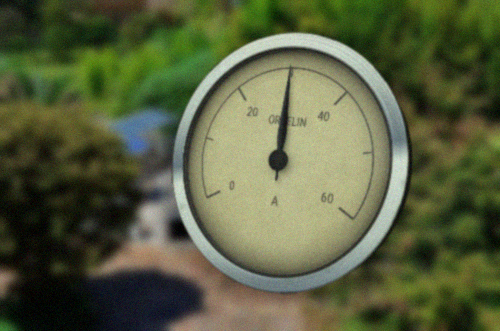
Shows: 30 A
